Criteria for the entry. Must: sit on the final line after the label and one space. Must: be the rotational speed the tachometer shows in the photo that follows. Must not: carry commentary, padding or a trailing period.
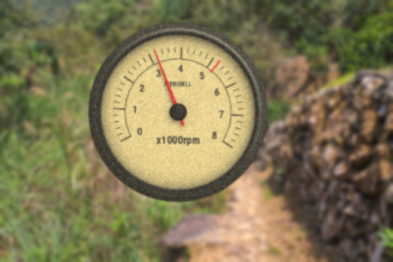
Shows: 3200 rpm
